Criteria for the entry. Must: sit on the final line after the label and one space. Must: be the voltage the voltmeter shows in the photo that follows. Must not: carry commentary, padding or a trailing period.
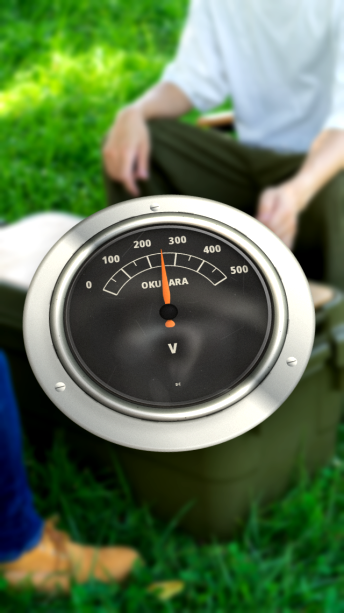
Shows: 250 V
